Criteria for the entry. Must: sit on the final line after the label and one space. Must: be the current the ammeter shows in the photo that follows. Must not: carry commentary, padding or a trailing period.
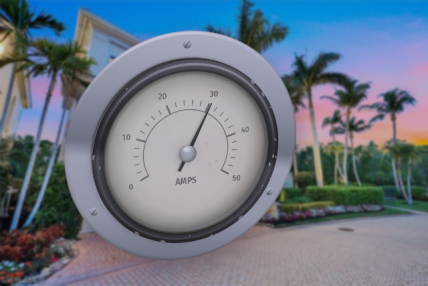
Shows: 30 A
